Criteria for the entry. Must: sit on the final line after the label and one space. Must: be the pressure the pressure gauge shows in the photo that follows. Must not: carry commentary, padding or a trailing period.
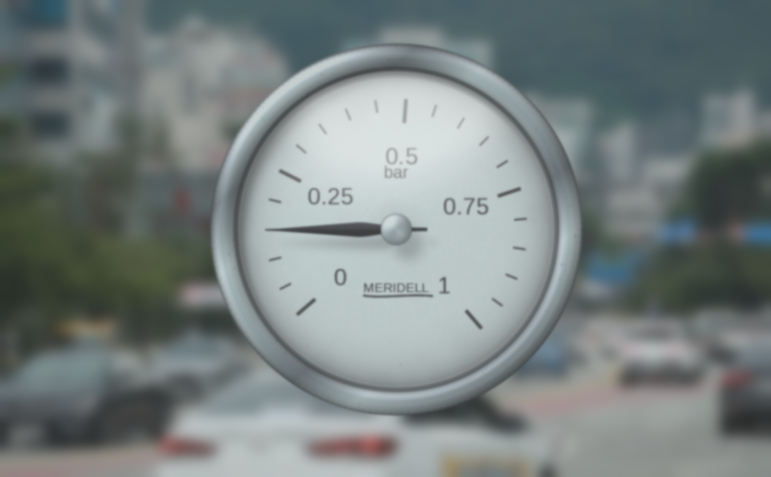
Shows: 0.15 bar
